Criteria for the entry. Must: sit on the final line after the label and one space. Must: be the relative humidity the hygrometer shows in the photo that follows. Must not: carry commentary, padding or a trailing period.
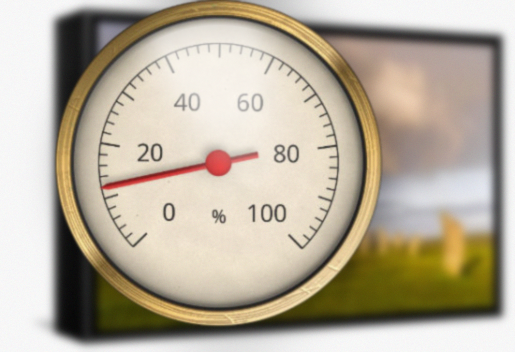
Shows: 12 %
